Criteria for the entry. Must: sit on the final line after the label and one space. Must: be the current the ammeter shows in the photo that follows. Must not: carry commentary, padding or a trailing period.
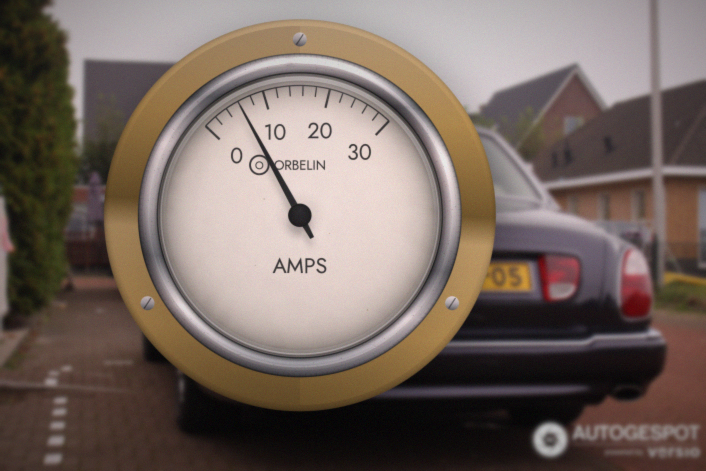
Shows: 6 A
